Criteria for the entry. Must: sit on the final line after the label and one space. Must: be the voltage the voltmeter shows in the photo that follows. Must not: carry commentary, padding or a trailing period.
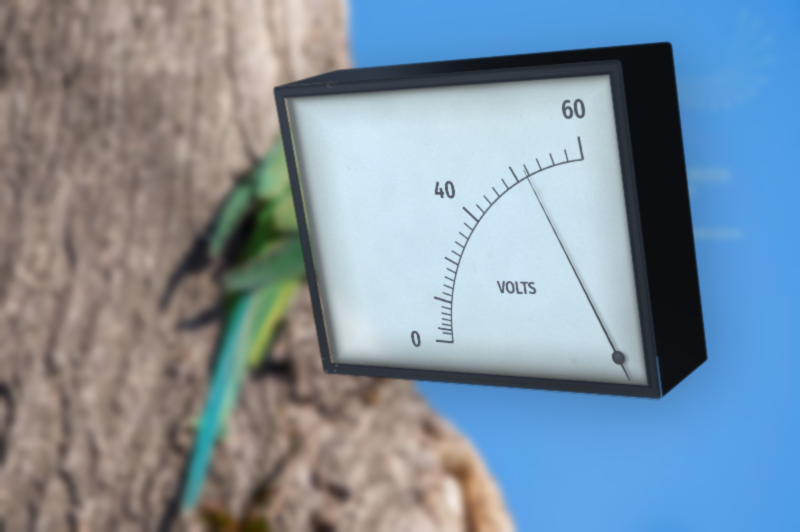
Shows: 52 V
